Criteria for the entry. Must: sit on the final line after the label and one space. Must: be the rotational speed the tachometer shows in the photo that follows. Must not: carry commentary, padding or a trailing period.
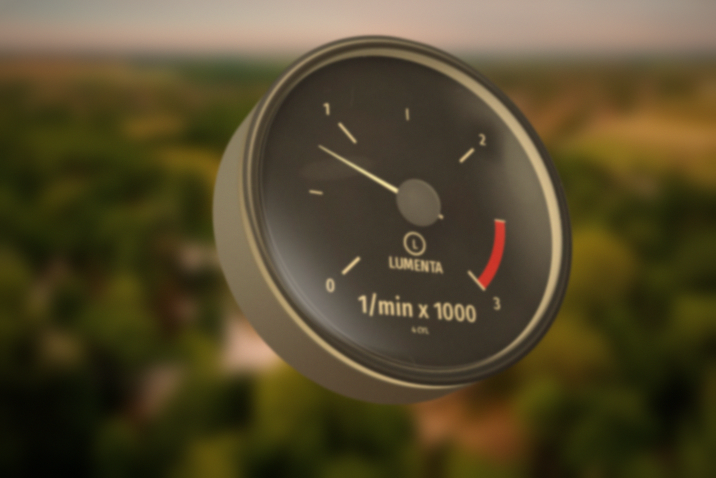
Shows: 750 rpm
